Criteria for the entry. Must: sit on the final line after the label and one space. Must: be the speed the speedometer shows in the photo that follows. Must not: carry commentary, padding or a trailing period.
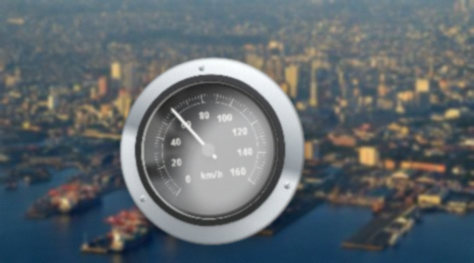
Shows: 60 km/h
